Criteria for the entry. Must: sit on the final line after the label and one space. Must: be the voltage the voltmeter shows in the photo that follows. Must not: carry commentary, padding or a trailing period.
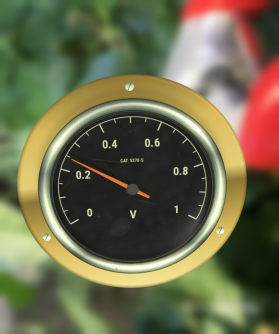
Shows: 0.25 V
